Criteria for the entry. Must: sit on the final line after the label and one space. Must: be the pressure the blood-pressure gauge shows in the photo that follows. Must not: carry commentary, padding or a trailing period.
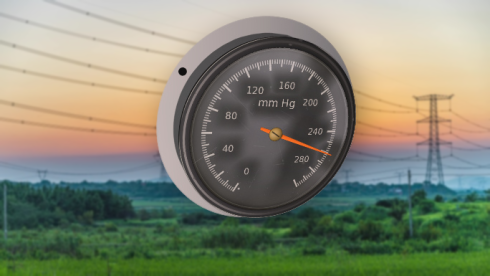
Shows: 260 mmHg
